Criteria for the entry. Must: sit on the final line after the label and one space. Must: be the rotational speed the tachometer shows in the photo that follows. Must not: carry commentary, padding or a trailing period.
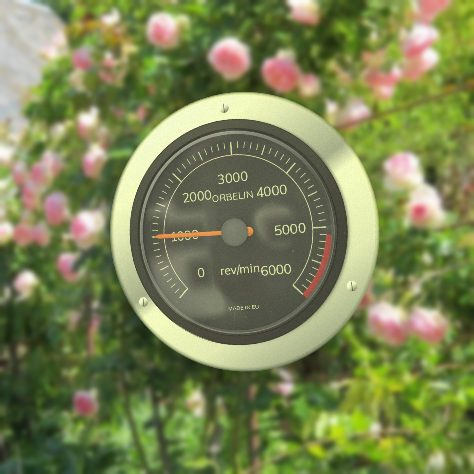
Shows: 1000 rpm
